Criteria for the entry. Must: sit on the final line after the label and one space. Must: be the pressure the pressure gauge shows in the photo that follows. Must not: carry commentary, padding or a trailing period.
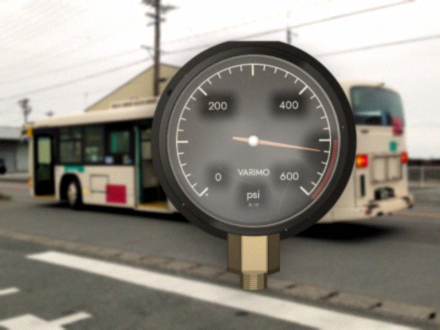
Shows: 520 psi
